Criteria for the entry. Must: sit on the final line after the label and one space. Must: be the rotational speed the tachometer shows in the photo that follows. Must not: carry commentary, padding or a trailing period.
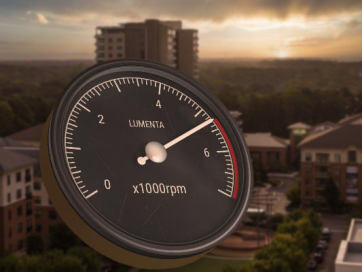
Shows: 5300 rpm
